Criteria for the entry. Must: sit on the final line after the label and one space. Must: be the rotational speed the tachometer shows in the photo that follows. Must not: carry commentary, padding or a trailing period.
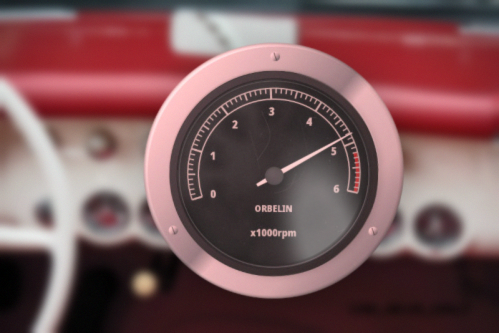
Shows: 4800 rpm
